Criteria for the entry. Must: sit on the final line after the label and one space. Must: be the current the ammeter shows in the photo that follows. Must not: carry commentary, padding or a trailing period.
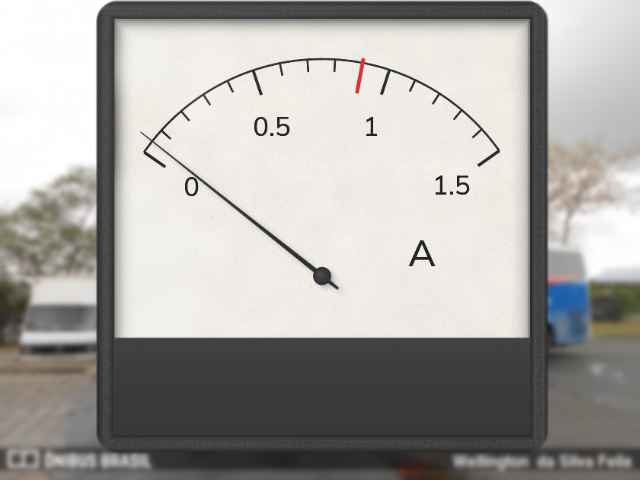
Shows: 0.05 A
